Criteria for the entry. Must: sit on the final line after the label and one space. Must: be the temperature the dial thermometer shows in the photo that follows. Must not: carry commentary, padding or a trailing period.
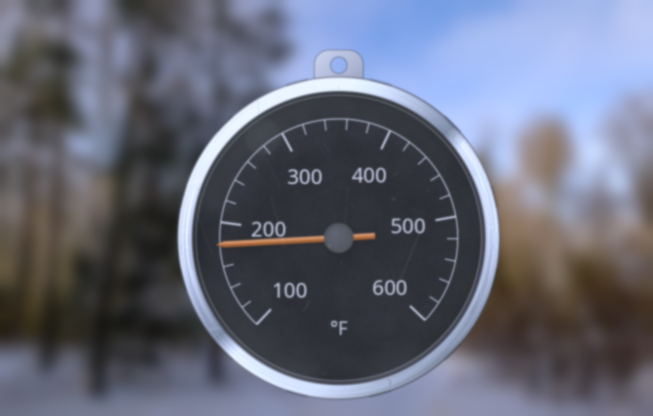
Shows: 180 °F
